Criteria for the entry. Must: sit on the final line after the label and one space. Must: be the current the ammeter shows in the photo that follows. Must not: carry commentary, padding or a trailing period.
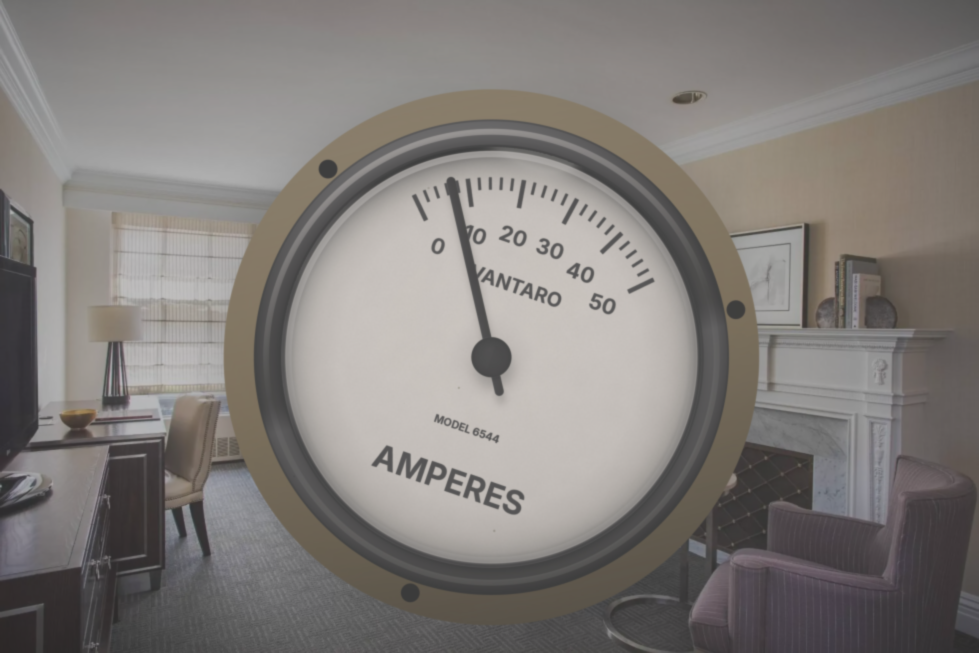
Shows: 7 A
